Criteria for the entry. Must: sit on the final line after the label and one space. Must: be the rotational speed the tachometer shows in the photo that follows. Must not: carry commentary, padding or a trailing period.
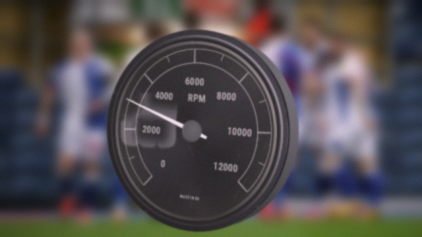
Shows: 3000 rpm
